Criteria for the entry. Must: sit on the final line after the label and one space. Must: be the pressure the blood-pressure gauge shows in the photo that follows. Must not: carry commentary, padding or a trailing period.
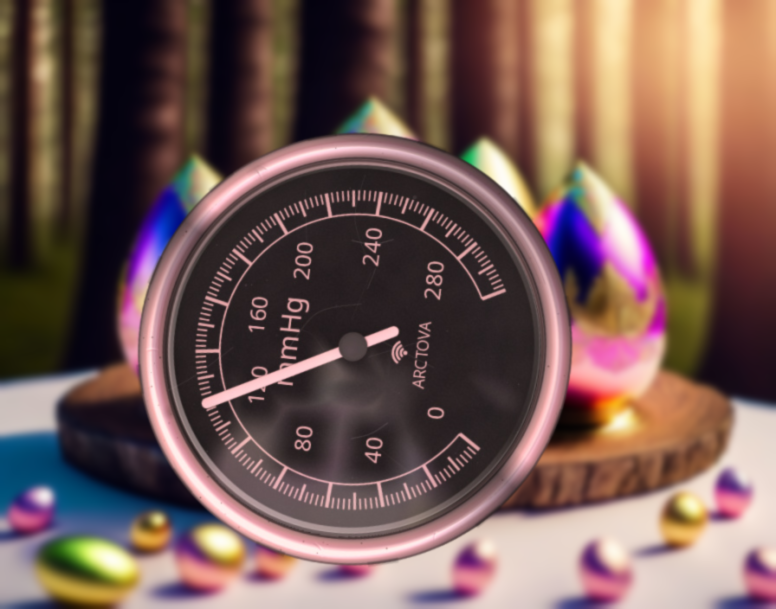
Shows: 120 mmHg
